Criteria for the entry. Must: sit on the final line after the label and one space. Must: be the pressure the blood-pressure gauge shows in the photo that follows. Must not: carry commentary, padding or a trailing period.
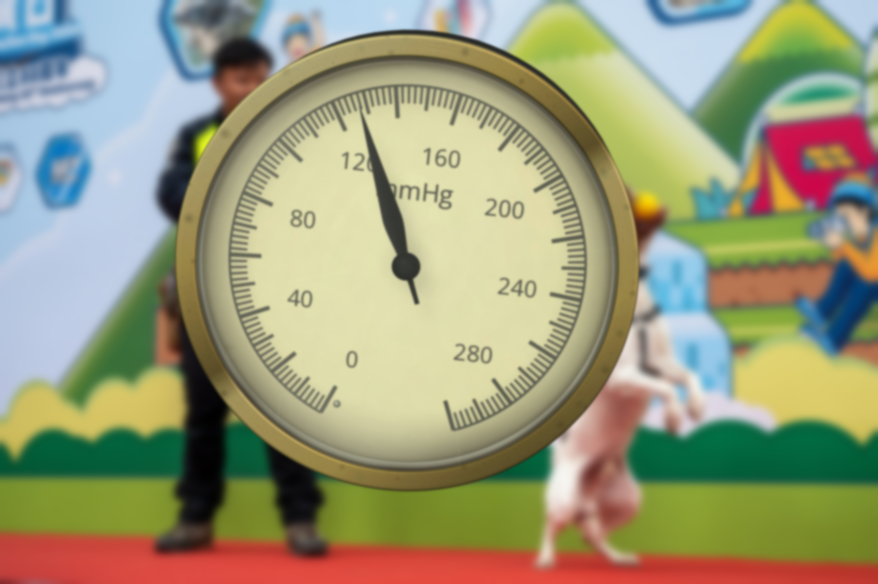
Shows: 128 mmHg
